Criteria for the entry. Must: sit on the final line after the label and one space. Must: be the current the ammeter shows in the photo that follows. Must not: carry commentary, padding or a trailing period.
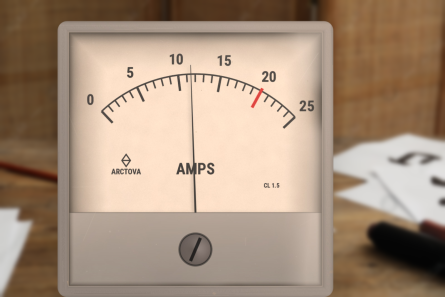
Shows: 11.5 A
